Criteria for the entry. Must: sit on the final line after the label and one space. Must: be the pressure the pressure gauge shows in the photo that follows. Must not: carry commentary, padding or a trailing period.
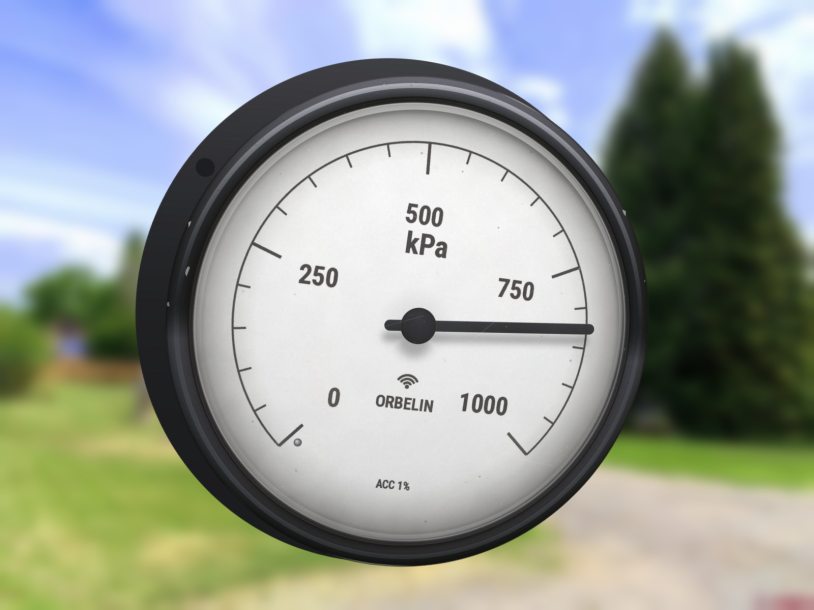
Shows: 825 kPa
